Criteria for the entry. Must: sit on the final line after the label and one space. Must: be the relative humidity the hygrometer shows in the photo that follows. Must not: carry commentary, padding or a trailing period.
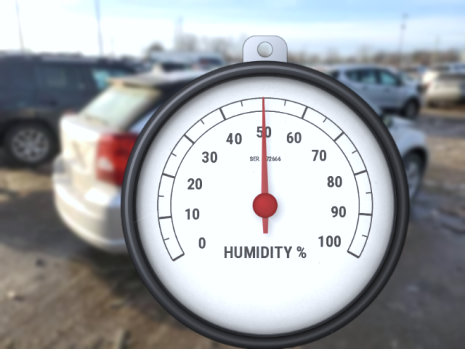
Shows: 50 %
